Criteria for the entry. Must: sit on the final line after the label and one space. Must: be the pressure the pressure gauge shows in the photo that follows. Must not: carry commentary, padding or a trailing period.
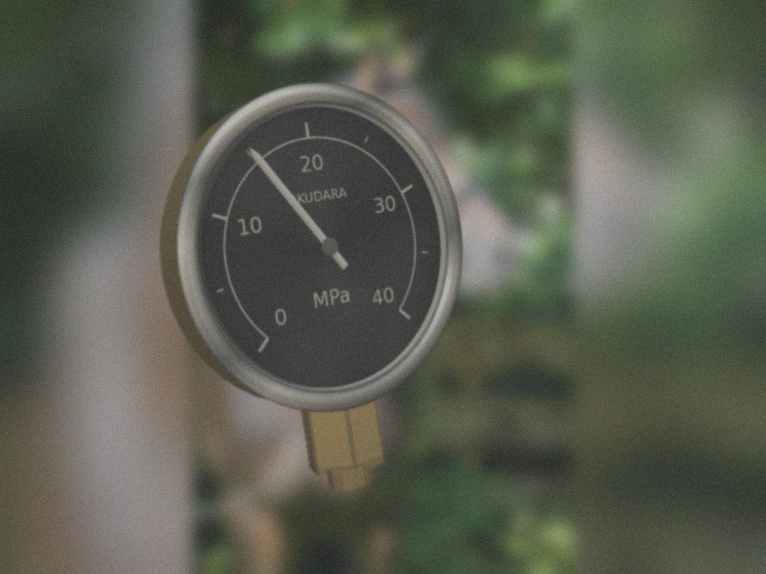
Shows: 15 MPa
